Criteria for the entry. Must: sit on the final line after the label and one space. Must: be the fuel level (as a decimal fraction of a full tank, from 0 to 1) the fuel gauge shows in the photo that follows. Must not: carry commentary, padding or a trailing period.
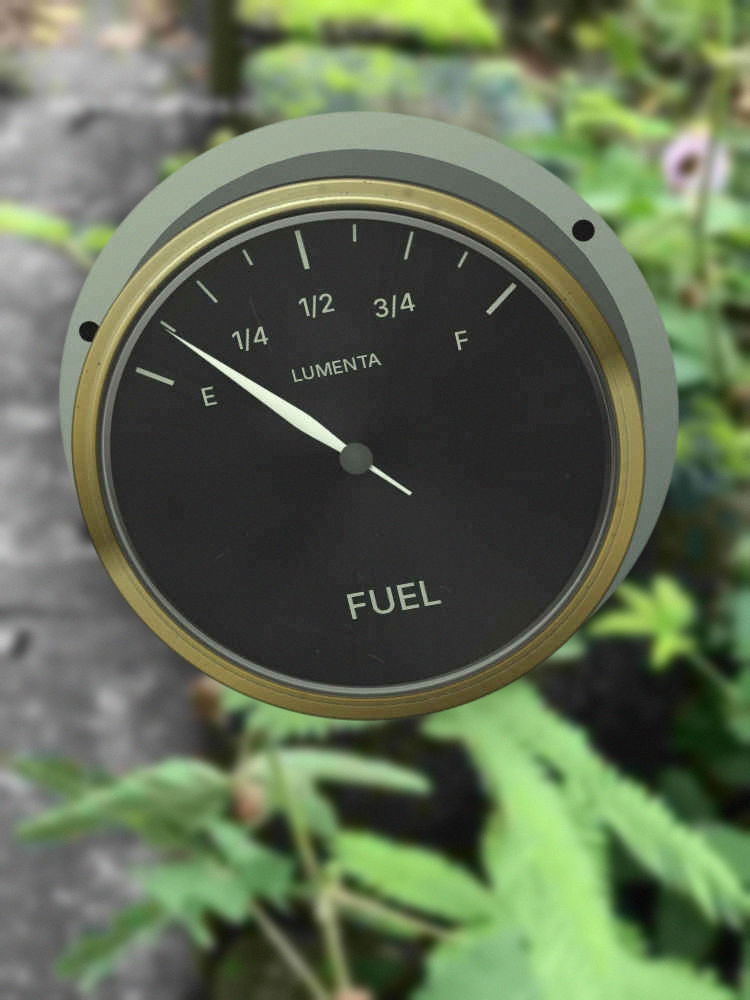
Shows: 0.125
